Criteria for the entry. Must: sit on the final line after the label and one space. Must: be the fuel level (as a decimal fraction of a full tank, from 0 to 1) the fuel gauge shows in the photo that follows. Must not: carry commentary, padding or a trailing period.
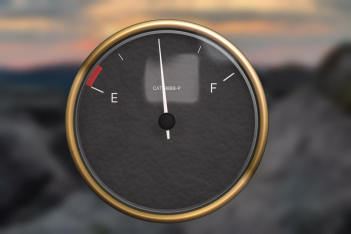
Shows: 0.5
